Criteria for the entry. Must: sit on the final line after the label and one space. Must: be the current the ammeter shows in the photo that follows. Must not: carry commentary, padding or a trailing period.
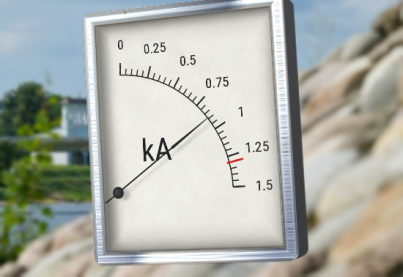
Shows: 0.9 kA
